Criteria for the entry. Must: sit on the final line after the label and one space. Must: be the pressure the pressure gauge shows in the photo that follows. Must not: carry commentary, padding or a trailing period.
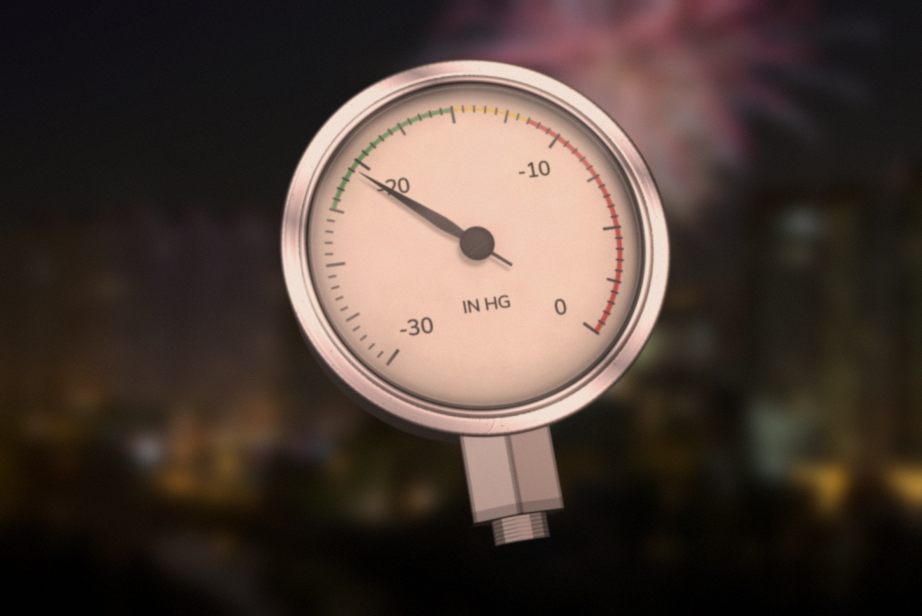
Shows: -20.5 inHg
